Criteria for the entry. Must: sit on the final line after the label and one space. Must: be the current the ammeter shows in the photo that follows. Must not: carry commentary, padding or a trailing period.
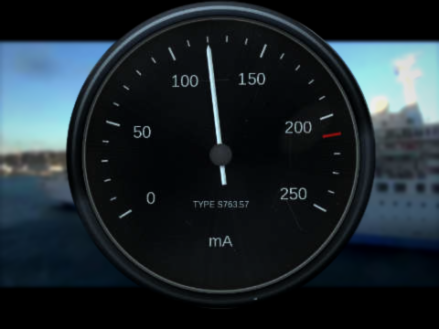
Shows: 120 mA
